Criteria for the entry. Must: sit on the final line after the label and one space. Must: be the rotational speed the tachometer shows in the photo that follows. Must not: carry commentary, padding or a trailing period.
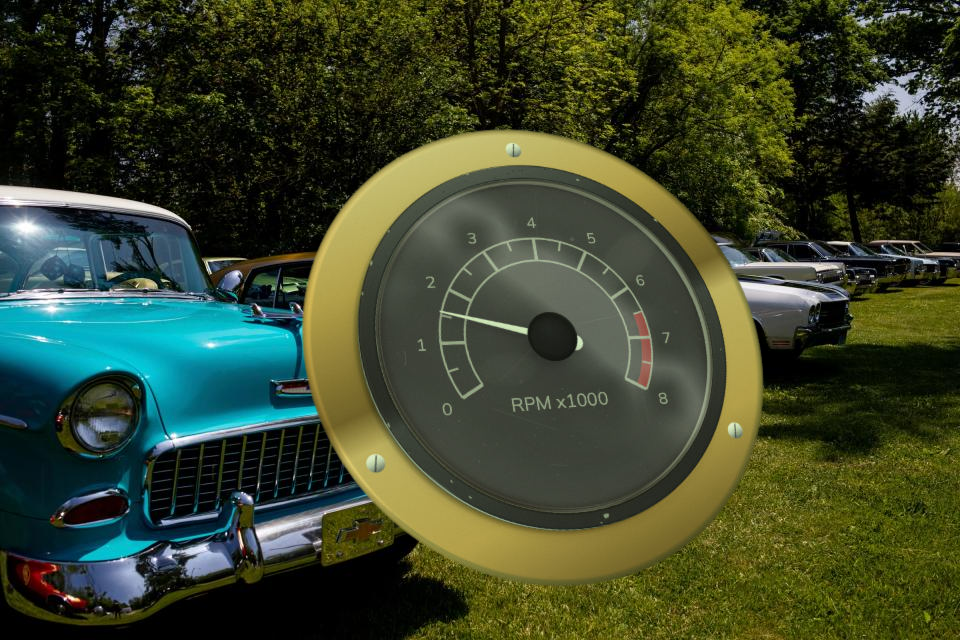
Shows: 1500 rpm
